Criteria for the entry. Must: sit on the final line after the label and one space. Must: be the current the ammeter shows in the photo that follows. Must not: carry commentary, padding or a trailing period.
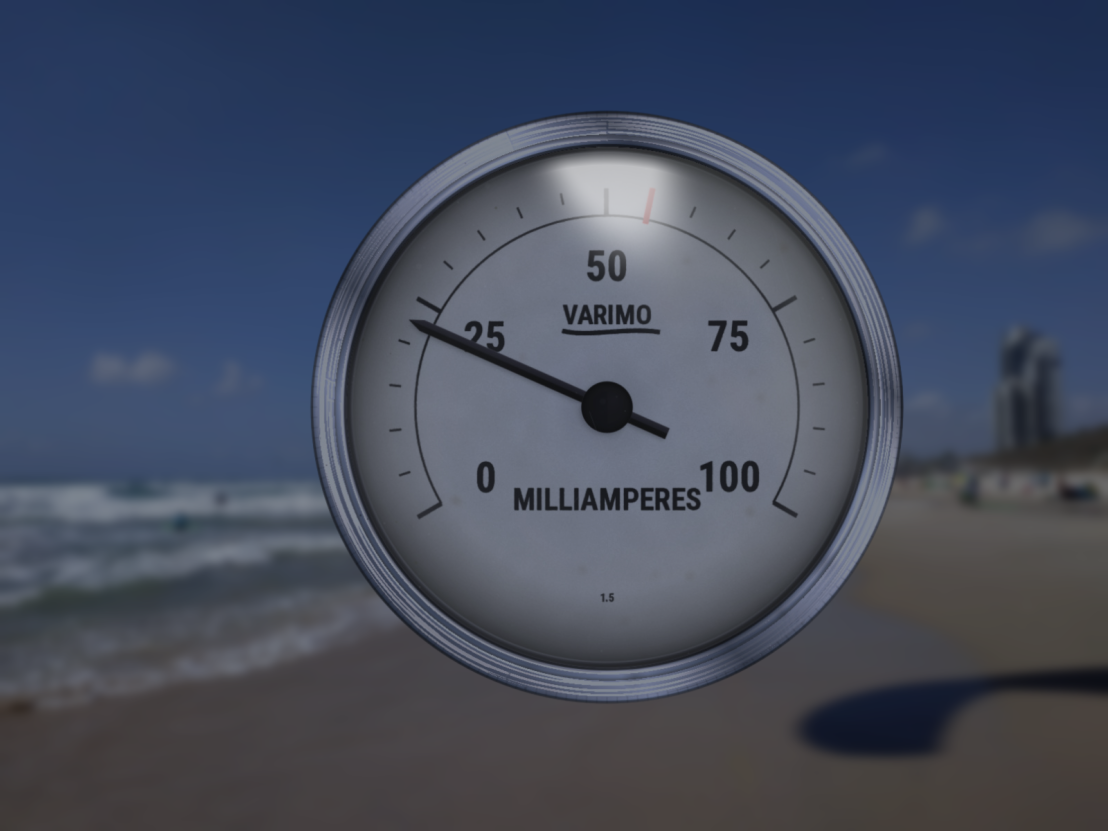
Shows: 22.5 mA
